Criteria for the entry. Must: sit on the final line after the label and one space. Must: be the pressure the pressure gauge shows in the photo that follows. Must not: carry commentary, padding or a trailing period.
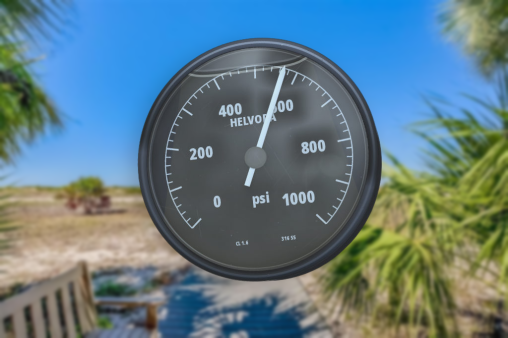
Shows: 570 psi
